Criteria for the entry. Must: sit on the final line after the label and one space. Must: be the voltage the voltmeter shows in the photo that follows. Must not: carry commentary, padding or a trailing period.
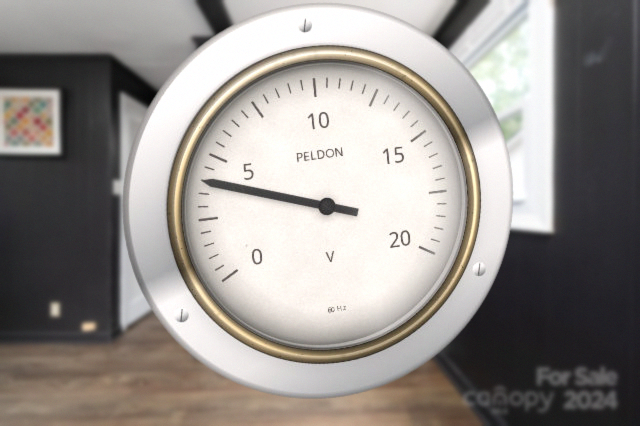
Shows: 4 V
